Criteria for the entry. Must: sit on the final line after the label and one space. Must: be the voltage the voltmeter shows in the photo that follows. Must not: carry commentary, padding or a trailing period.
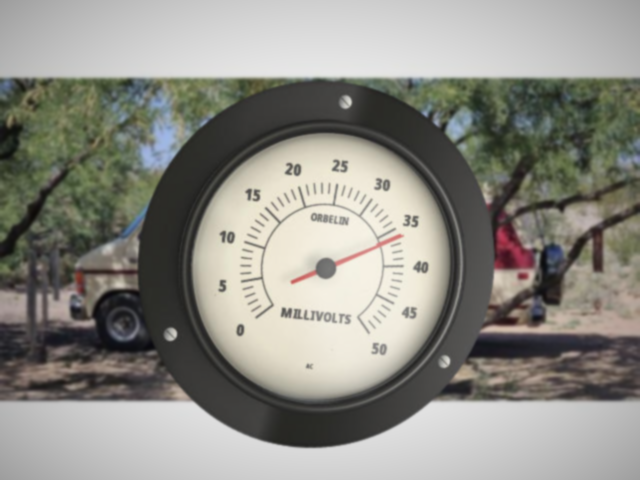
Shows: 36 mV
